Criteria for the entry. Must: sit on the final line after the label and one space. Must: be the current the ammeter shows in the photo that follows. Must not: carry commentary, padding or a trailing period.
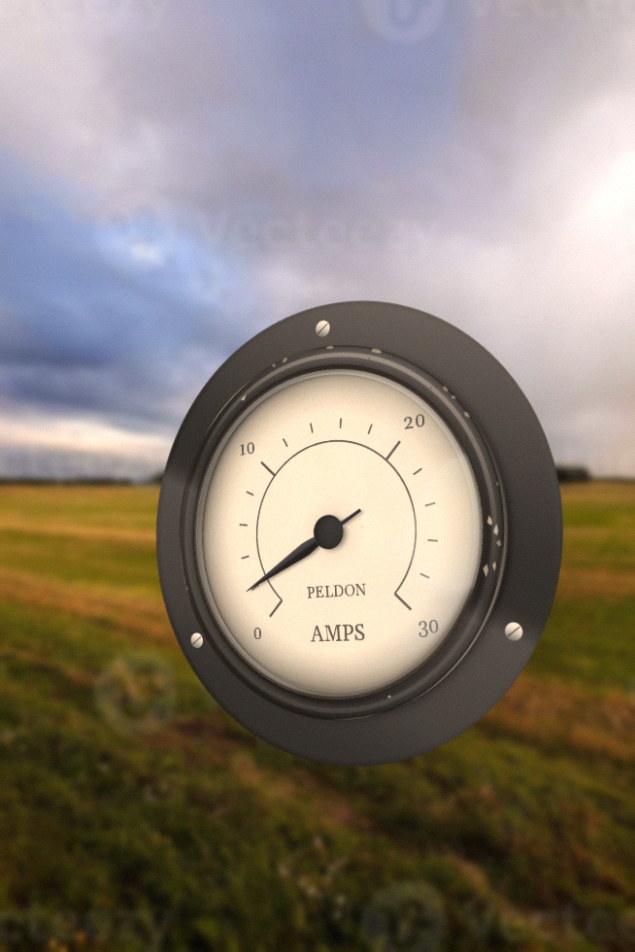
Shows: 2 A
